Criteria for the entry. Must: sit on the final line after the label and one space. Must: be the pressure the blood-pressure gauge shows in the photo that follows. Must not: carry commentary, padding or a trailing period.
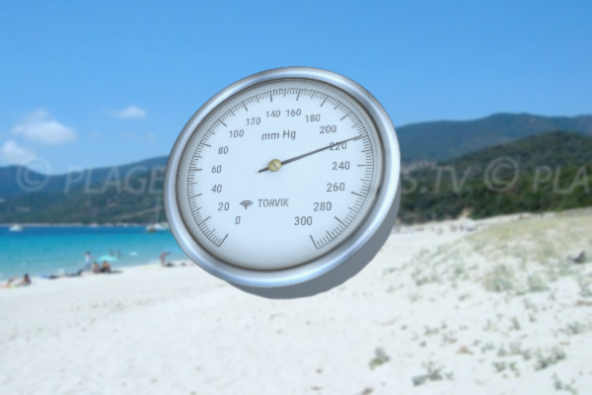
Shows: 220 mmHg
